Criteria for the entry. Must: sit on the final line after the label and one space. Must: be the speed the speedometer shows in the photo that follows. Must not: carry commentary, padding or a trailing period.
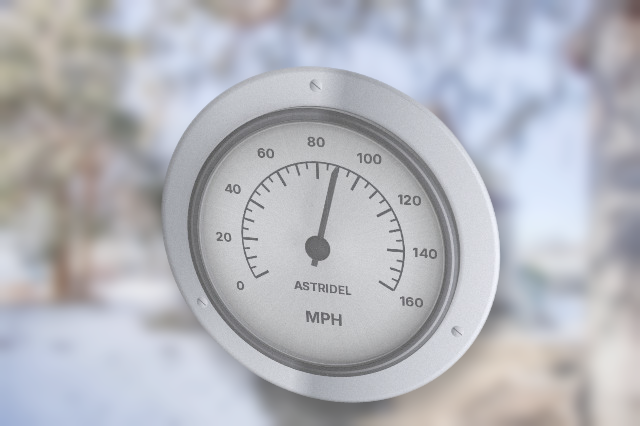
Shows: 90 mph
